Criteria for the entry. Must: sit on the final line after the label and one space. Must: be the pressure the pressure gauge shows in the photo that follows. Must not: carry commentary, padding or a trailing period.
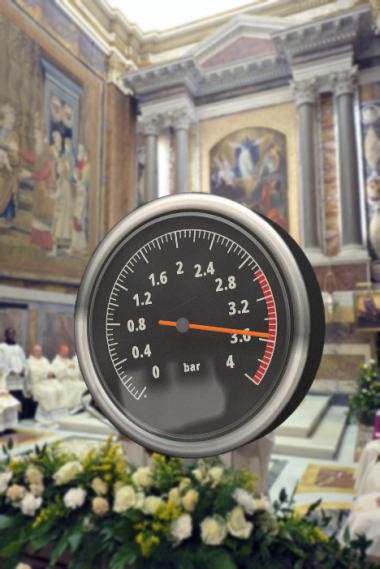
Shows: 3.55 bar
